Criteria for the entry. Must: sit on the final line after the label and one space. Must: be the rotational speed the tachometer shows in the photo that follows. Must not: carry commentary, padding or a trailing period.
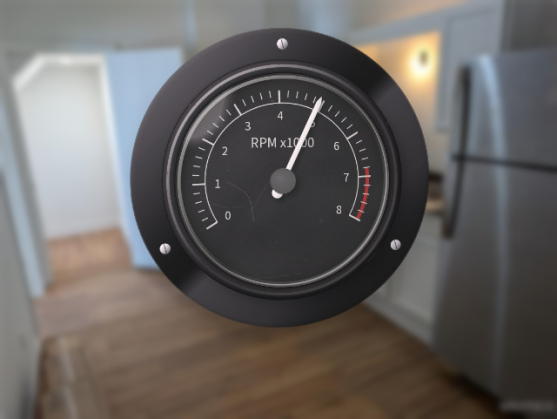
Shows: 4900 rpm
